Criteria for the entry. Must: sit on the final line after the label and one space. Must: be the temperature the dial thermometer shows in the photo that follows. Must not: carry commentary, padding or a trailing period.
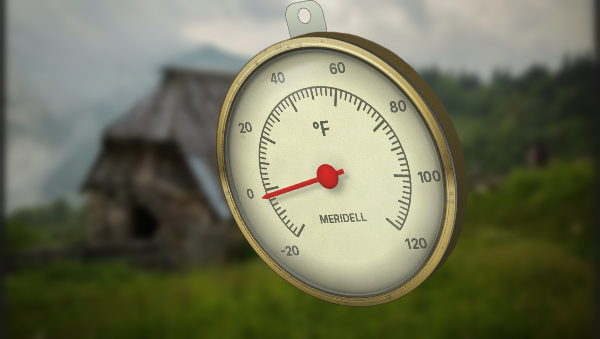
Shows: -2 °F
